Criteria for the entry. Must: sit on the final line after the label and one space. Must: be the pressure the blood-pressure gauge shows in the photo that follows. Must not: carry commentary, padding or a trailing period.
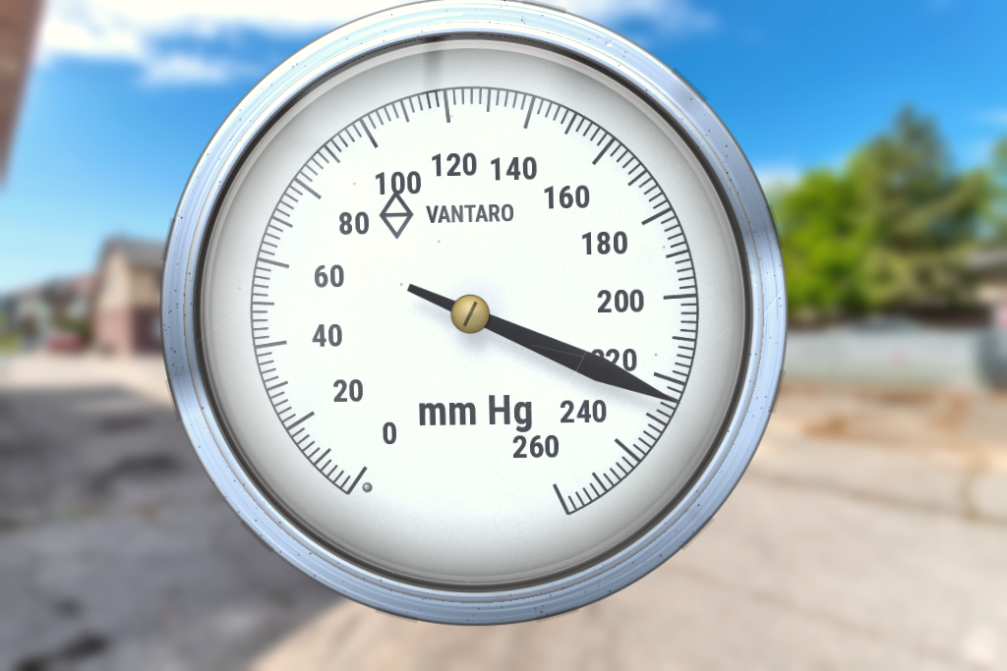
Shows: 224 mmHg
